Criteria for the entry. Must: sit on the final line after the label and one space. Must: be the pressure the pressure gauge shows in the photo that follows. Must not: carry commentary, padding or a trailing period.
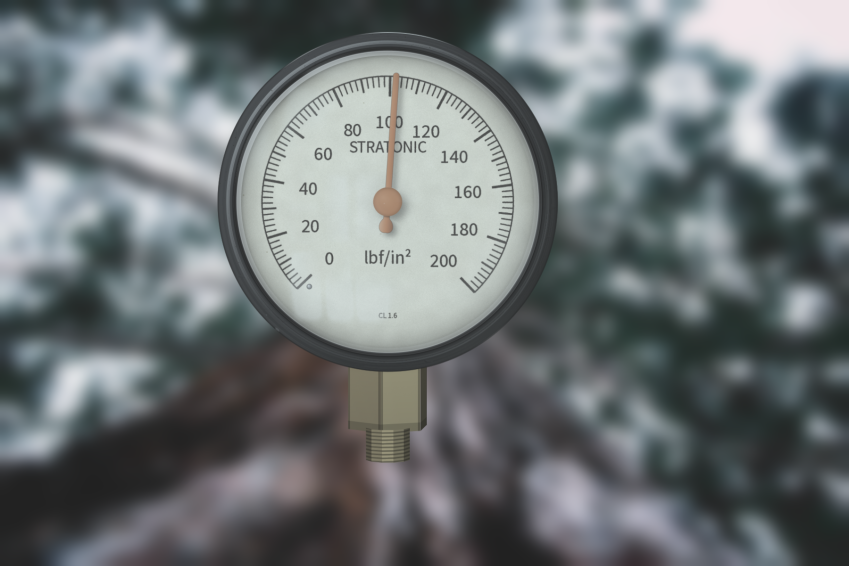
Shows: 102 psi
